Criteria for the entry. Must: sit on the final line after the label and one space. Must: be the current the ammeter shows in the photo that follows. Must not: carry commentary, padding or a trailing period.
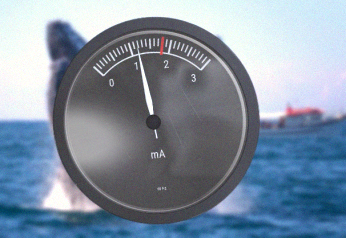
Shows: 1.2 mA
